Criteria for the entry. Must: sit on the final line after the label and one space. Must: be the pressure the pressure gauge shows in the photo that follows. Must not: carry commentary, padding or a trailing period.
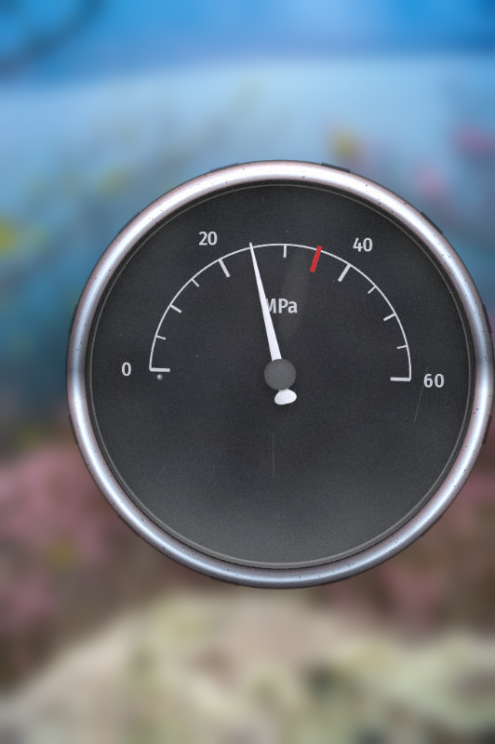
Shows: 25 MPa
